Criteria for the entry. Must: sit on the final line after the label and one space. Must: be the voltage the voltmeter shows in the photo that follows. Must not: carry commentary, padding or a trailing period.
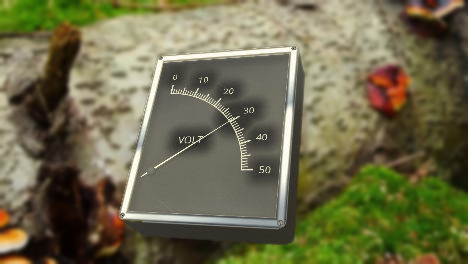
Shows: 30 V
